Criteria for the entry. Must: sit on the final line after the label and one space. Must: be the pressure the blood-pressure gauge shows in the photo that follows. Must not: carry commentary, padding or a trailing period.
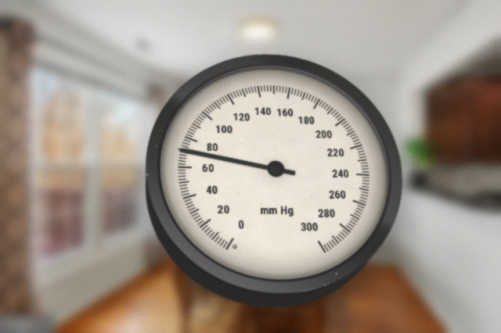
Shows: 70 mmHg
